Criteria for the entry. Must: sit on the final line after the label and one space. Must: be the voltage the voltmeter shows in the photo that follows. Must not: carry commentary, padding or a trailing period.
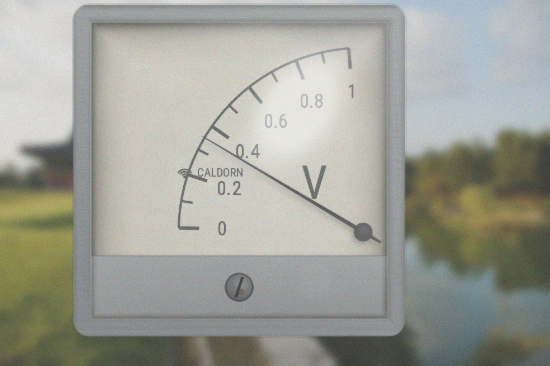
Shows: 0.35 V
